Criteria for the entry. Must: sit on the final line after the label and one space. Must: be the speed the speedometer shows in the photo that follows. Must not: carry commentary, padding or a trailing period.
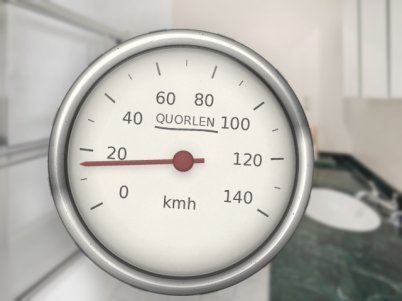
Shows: 15 km/h
